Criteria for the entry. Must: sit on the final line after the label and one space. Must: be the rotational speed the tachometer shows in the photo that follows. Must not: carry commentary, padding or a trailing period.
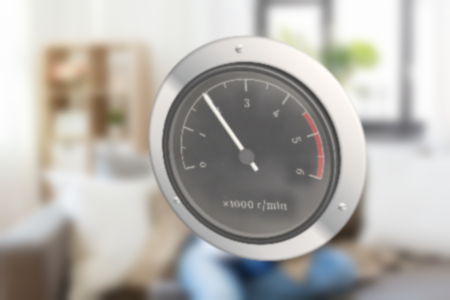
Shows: 2000 rpm
